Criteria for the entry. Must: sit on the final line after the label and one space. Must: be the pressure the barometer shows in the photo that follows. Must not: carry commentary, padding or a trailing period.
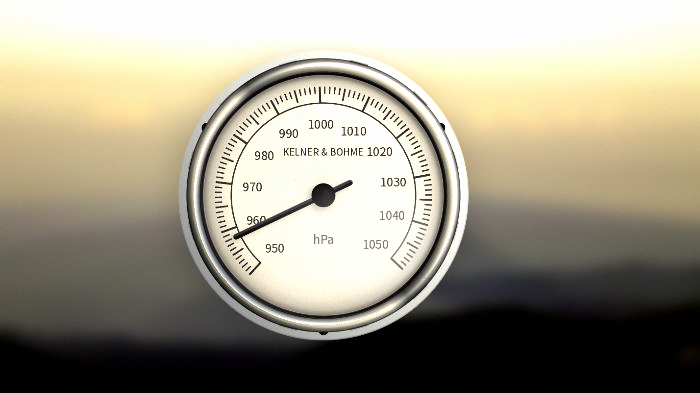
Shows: 958 hPa
